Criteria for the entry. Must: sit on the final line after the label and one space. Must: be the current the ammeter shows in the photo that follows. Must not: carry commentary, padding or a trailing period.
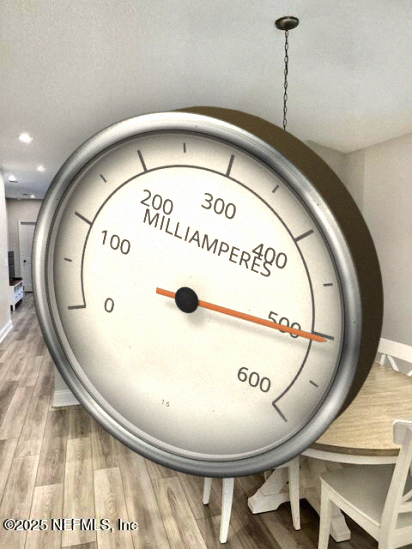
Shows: 500 mA
